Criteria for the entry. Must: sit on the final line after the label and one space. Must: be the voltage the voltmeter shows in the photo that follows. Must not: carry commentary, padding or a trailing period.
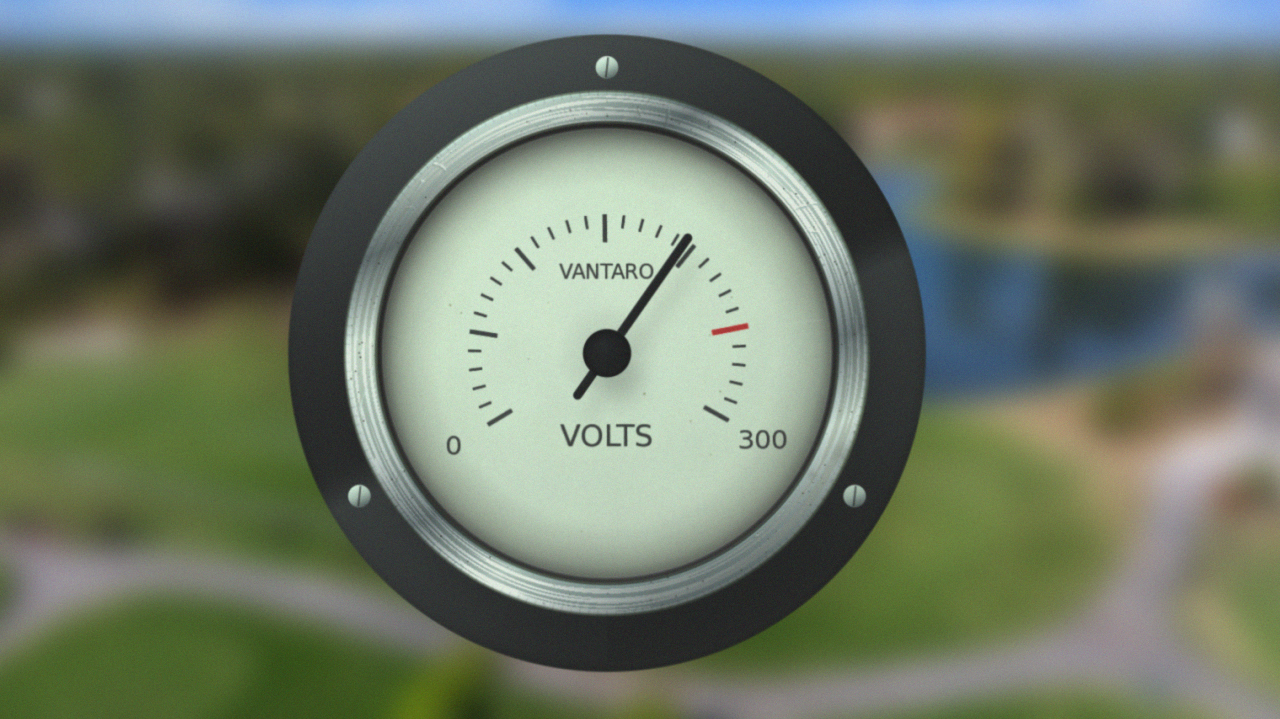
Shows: 195 V
